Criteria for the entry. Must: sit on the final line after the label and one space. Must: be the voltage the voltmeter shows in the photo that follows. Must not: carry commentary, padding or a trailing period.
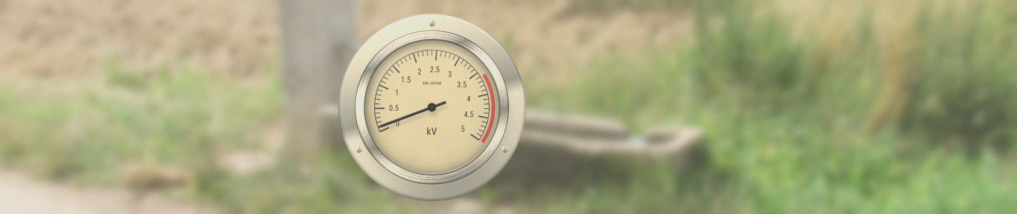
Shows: 0.1 kV
